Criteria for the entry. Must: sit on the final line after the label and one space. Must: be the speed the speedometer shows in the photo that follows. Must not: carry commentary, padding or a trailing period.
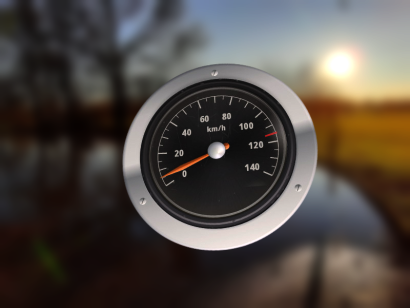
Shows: 5 km/h
